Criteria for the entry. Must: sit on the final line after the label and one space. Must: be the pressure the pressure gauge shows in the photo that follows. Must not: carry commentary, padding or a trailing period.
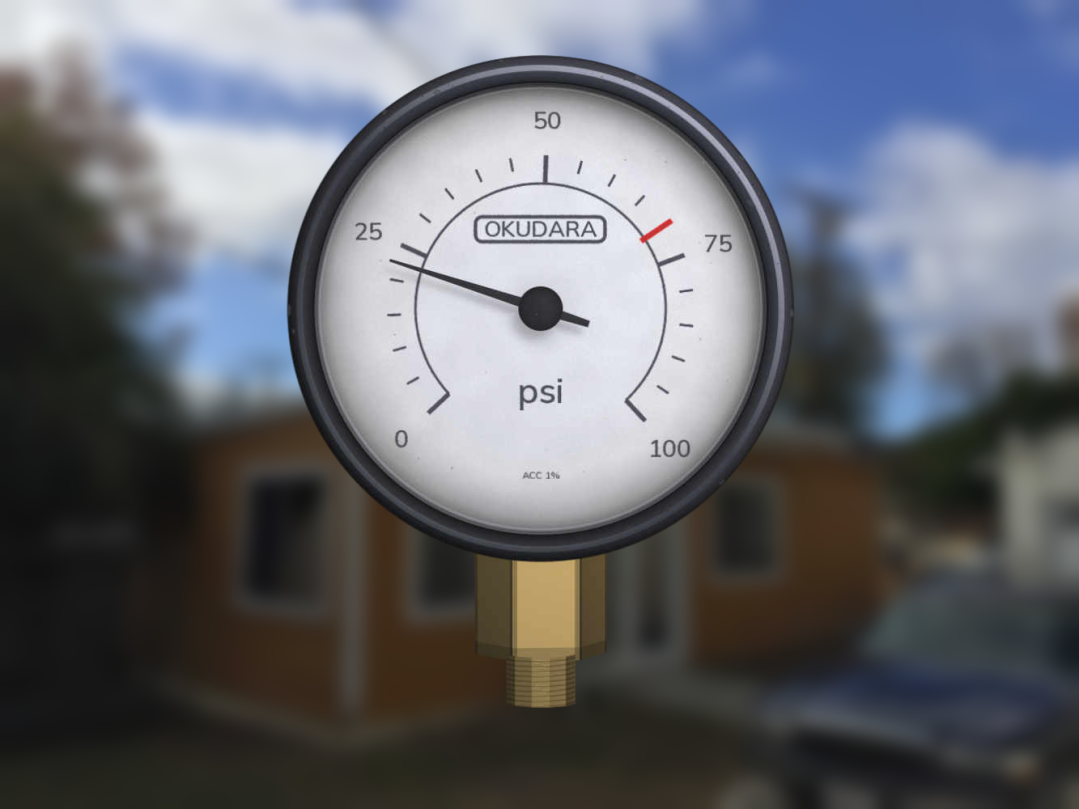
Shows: 22.5 psi
